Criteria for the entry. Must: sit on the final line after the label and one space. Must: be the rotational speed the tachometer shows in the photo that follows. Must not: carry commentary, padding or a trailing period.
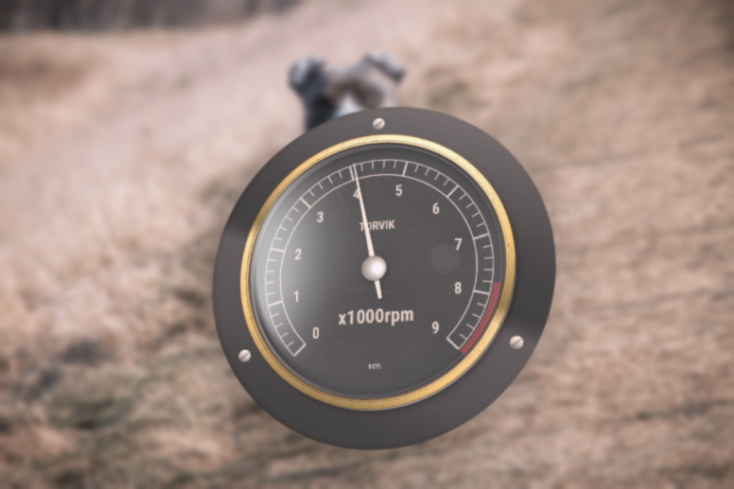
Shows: 4100 rpm
